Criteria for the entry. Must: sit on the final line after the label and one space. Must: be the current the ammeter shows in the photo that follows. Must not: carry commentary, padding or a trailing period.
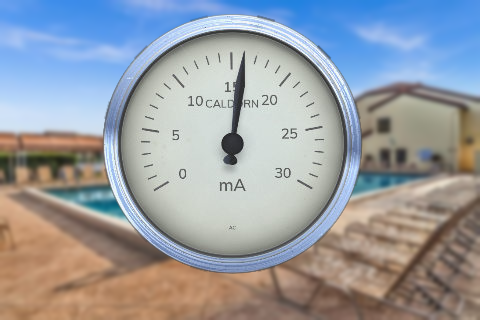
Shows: 16 mA
